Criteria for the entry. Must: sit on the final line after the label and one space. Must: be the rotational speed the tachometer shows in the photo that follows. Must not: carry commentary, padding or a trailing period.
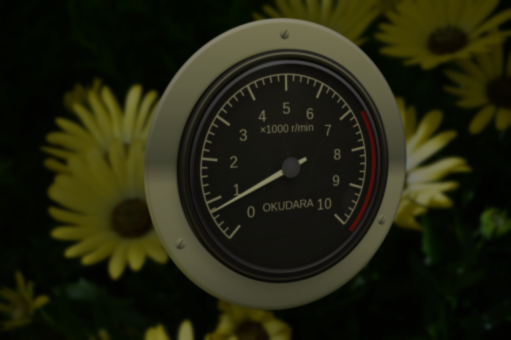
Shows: 800 rpm
